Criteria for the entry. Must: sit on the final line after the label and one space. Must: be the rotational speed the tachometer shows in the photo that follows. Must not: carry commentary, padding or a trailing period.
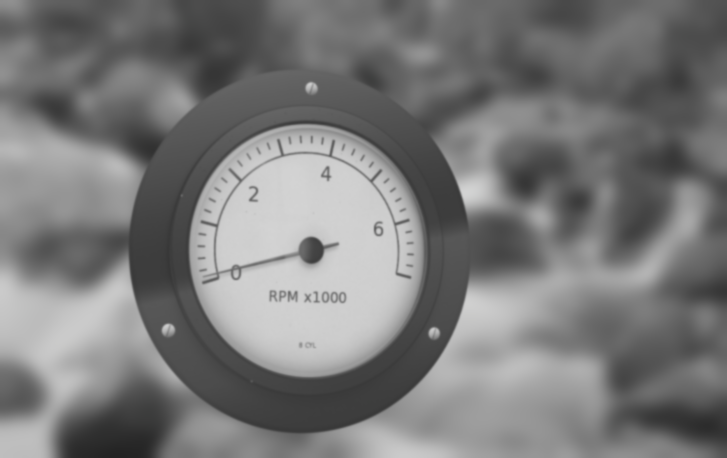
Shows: 100 rpm
